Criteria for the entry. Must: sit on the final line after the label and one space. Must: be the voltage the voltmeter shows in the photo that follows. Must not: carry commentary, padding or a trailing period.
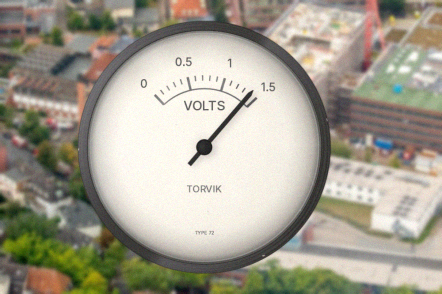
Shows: 1.4 V
